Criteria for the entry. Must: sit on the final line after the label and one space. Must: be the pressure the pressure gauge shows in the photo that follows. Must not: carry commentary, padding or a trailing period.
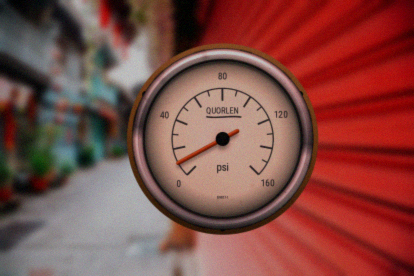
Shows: 10 psi
